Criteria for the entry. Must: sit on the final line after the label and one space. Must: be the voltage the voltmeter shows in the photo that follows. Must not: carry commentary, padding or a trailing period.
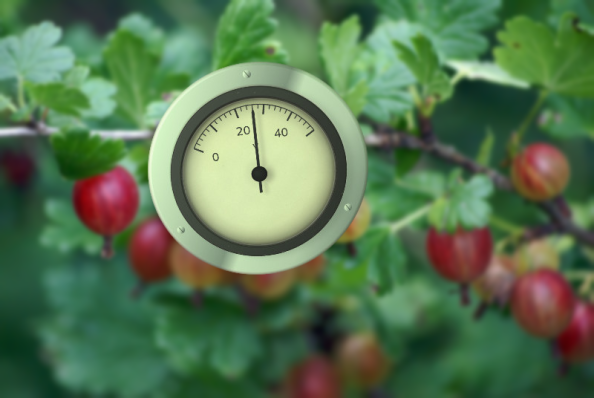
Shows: 26 V
